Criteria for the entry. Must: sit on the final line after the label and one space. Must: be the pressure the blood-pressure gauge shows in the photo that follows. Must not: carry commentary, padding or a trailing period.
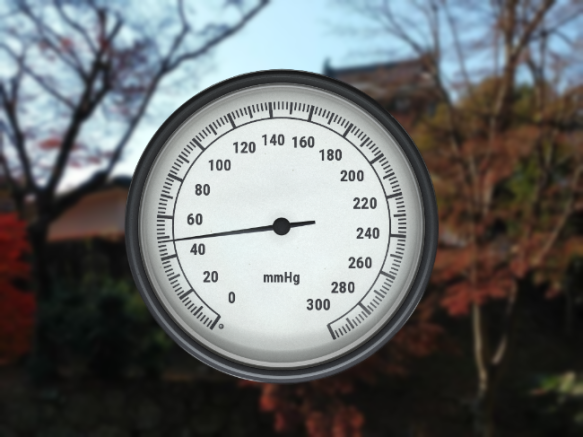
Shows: 48 mmHg
